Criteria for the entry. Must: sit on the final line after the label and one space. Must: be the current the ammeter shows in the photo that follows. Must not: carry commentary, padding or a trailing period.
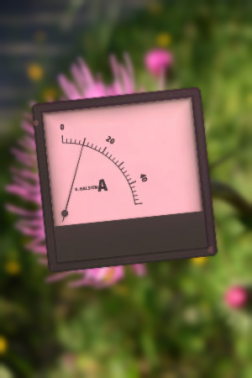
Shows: 10 A
